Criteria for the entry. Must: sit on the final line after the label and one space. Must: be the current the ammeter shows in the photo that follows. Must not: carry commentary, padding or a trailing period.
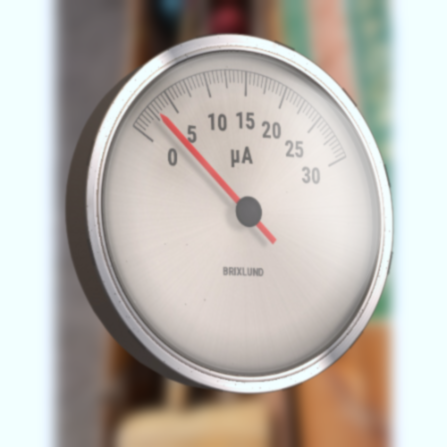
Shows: 2.5 µA
